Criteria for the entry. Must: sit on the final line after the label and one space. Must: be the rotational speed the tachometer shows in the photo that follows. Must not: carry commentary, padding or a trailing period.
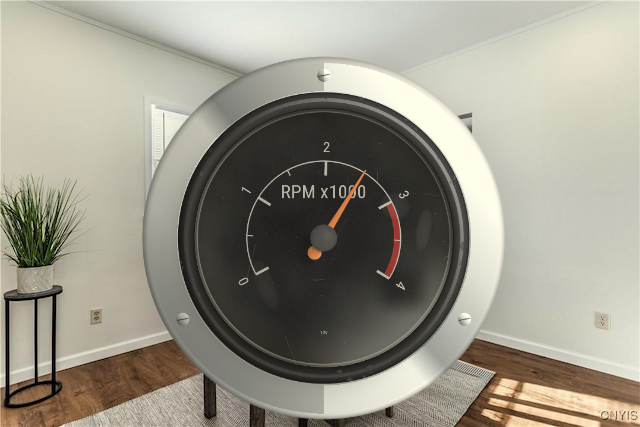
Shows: 2500 rpm
